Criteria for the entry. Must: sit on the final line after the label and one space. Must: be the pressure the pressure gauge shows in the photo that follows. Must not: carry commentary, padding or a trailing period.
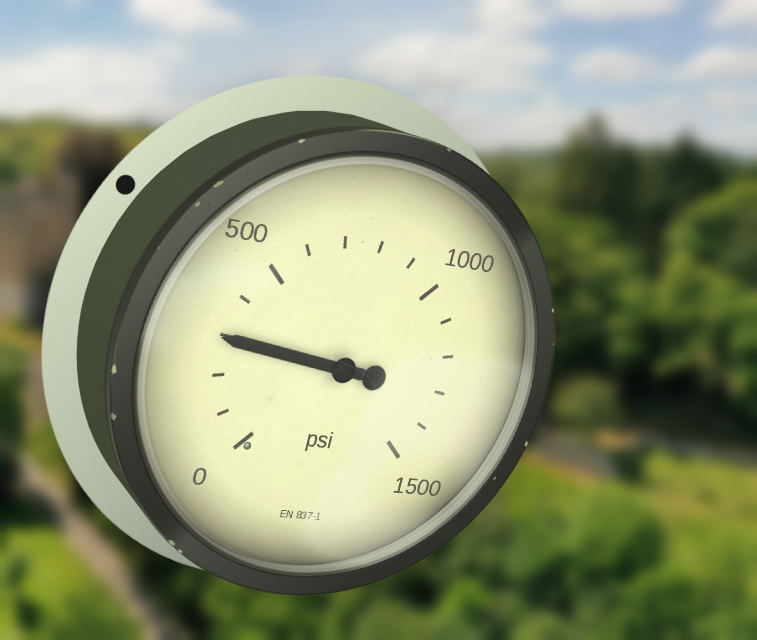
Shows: 300 psi
